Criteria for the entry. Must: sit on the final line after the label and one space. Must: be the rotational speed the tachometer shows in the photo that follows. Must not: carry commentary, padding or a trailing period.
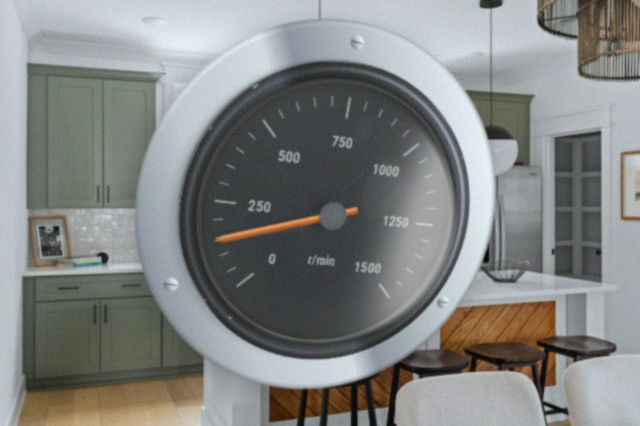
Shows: 150 rpm
